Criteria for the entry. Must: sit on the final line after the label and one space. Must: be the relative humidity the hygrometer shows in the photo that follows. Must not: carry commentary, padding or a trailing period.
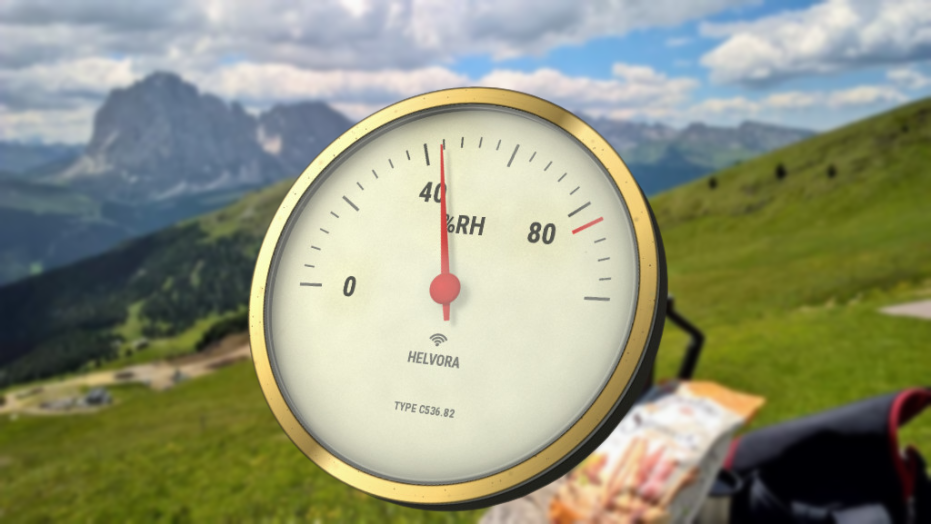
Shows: 44 %
